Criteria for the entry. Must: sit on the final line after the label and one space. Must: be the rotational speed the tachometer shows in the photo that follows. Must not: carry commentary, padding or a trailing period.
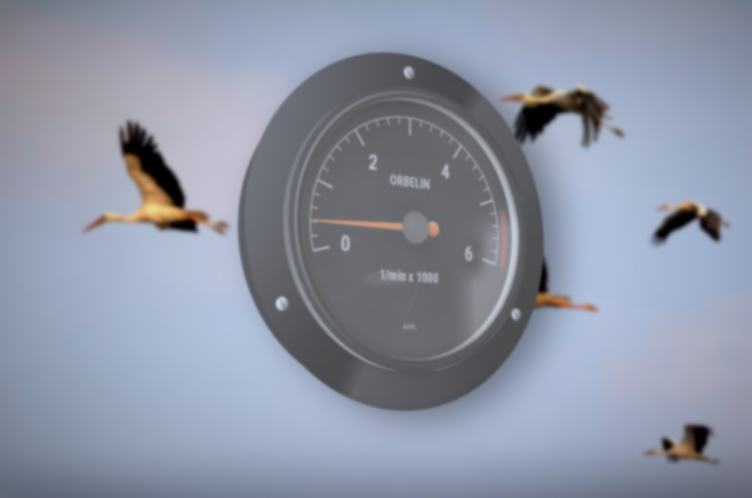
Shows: 400 rpm
